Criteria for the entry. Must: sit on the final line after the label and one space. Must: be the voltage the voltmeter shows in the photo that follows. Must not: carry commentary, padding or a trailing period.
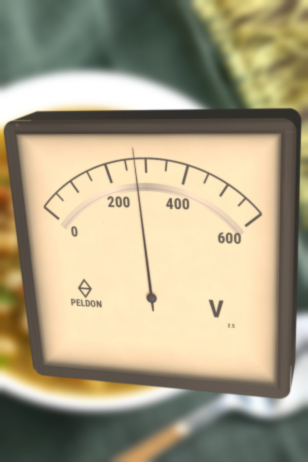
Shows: 275 V
